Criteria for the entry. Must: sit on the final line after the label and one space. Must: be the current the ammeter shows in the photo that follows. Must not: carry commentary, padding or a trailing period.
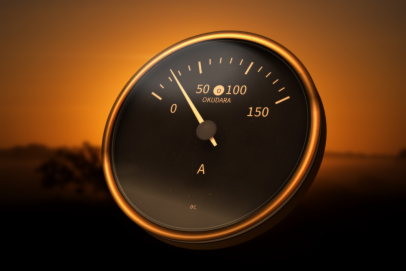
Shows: 25 A
